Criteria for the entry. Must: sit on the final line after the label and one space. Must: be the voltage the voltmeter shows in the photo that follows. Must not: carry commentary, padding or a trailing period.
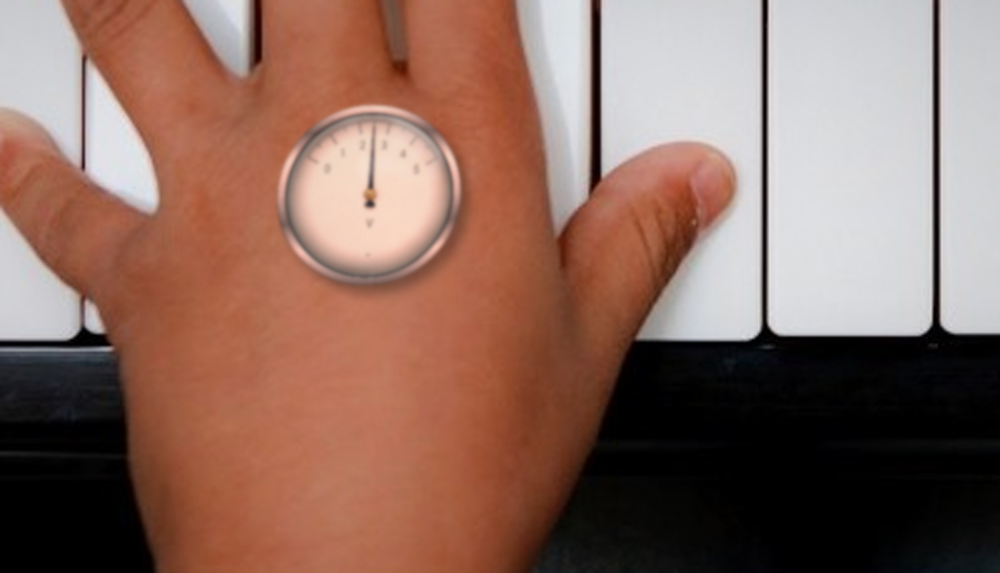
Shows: 2.5 V
